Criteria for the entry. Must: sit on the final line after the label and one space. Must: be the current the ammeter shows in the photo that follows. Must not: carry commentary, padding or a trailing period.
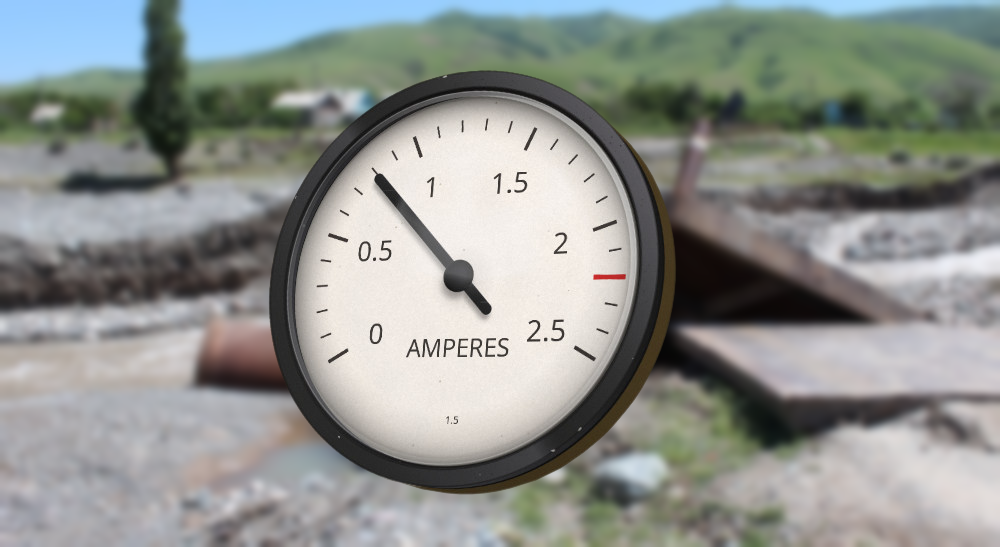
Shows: 0.8 A
